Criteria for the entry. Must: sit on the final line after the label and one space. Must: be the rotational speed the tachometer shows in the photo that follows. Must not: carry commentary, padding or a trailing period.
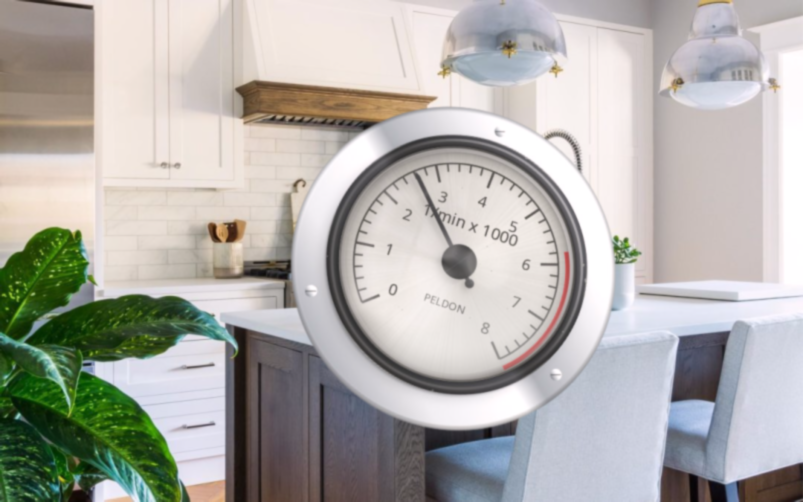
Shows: 2600 rpm
